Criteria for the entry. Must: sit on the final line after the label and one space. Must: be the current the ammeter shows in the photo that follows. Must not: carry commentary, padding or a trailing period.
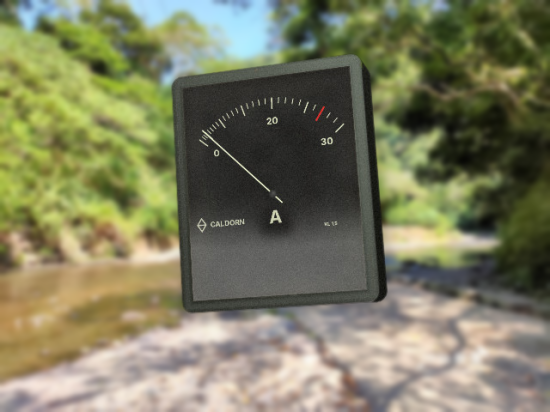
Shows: 5 A
